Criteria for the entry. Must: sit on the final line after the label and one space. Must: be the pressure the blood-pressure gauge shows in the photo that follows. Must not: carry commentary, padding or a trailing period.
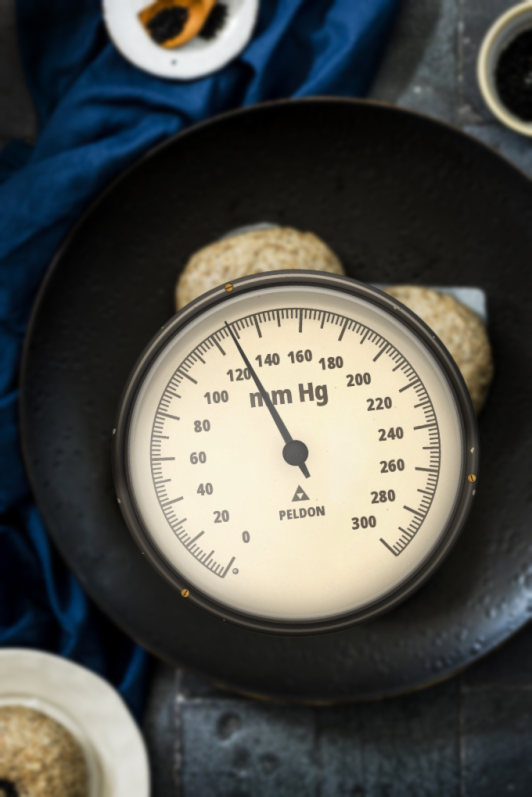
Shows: 128 mmHg
